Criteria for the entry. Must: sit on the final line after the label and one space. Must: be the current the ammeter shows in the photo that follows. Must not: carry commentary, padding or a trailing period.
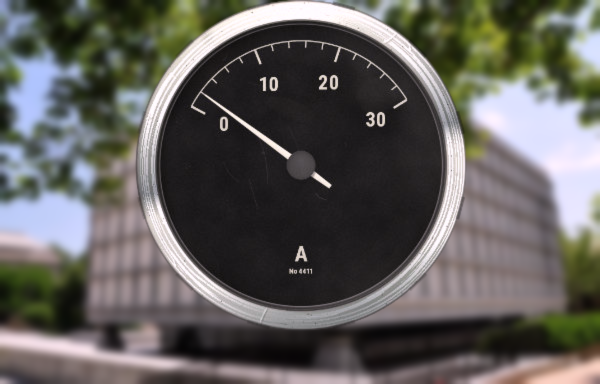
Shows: 2 A
